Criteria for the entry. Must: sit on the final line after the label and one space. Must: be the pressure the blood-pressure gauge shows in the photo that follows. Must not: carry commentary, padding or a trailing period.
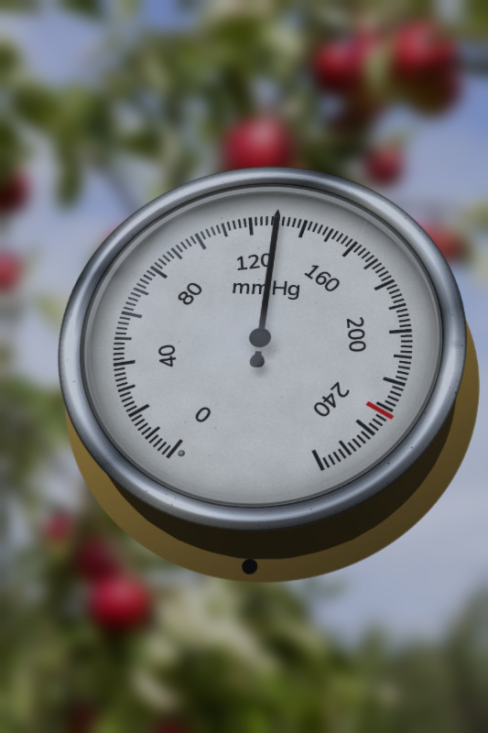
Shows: 130 mmHg
